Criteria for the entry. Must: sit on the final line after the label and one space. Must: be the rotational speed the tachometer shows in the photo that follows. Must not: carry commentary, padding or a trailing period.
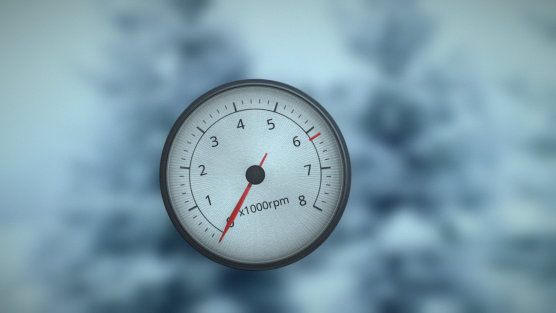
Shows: 0 rpm
